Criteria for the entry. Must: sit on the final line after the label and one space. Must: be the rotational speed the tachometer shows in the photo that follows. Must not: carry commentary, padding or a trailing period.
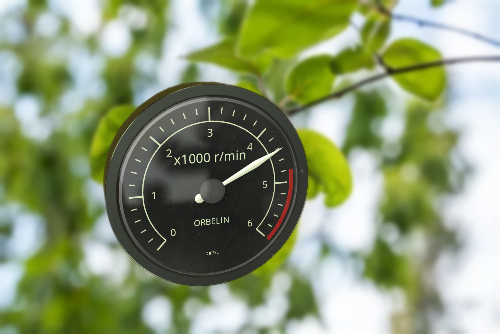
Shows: 4400 rpm
